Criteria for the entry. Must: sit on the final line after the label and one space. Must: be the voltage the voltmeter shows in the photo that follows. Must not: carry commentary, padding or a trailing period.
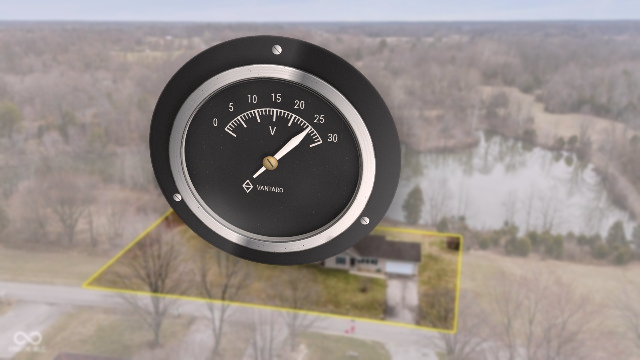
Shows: 25 V
